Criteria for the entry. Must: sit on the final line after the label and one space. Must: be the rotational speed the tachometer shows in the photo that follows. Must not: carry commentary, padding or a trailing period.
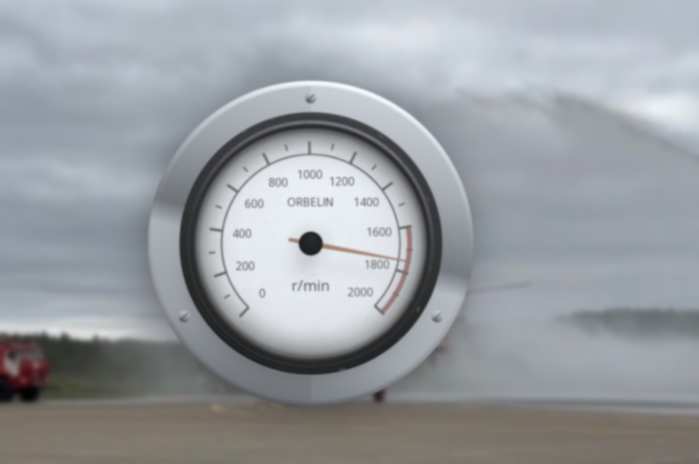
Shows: 1750 rpm
